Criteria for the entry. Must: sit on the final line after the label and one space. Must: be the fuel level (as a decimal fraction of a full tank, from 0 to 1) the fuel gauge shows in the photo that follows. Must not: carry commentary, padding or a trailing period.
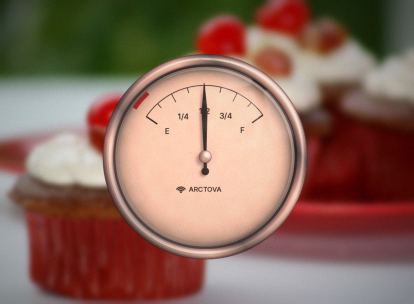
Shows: 0.5
